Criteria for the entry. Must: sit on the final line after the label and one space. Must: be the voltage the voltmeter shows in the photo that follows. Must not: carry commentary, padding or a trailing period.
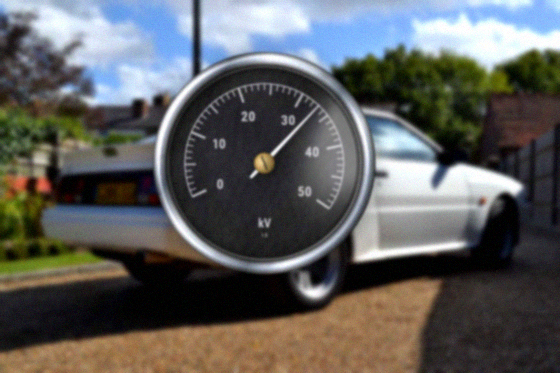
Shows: 33 kV
